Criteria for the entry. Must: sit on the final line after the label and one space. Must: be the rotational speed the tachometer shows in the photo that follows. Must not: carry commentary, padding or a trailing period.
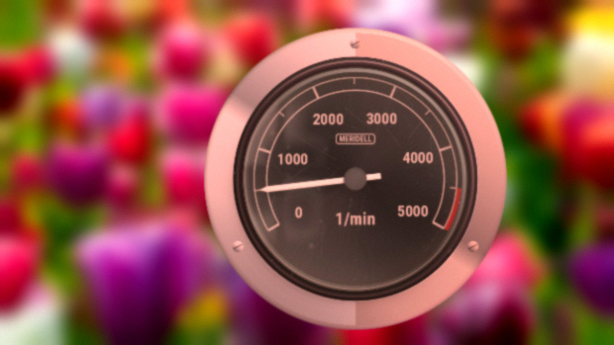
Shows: 500 rpm
